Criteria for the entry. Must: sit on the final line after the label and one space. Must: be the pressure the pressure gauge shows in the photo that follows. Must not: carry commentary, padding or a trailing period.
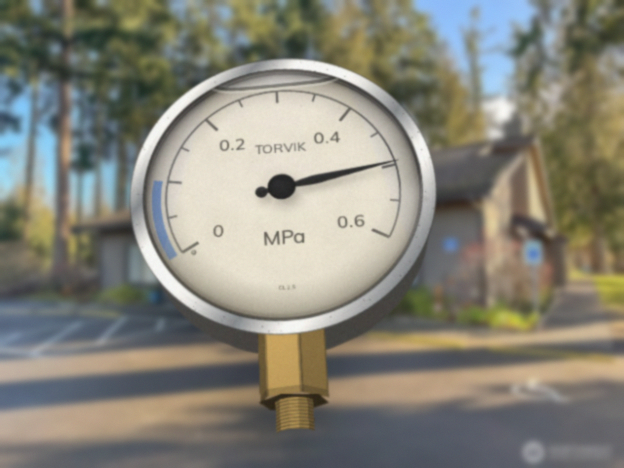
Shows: 0.5 MPa
